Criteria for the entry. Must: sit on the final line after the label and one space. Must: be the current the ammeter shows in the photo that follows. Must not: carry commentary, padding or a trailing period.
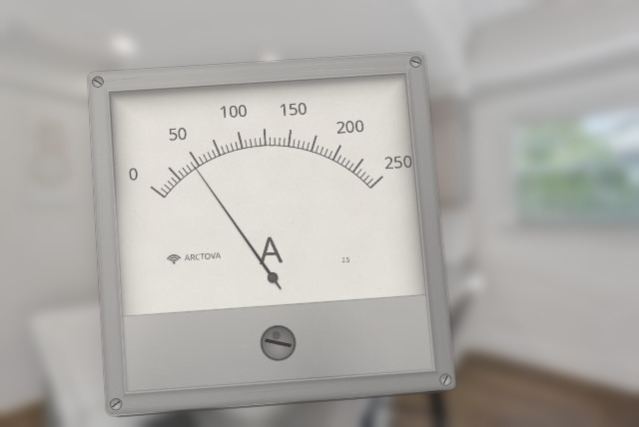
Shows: 45 A
